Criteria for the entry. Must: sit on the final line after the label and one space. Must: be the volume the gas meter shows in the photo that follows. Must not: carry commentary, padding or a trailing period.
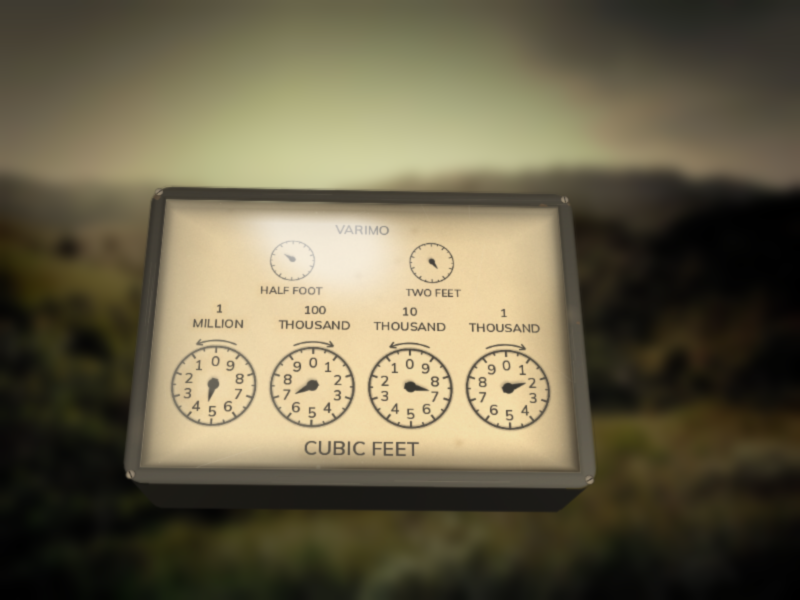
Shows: 467200 ft³
